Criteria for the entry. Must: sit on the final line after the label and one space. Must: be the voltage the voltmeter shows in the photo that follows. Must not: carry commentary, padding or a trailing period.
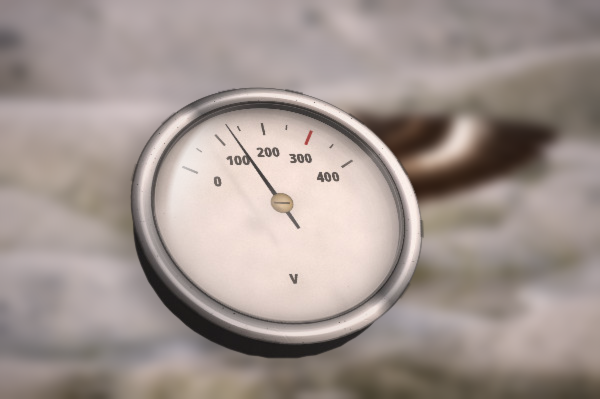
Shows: 125 V
